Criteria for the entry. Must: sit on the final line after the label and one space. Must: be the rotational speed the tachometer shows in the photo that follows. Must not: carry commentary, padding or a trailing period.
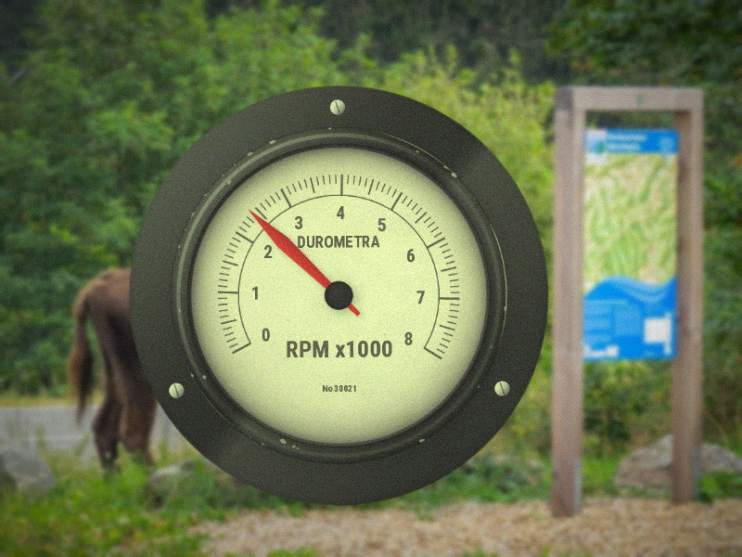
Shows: 2400 rpm
